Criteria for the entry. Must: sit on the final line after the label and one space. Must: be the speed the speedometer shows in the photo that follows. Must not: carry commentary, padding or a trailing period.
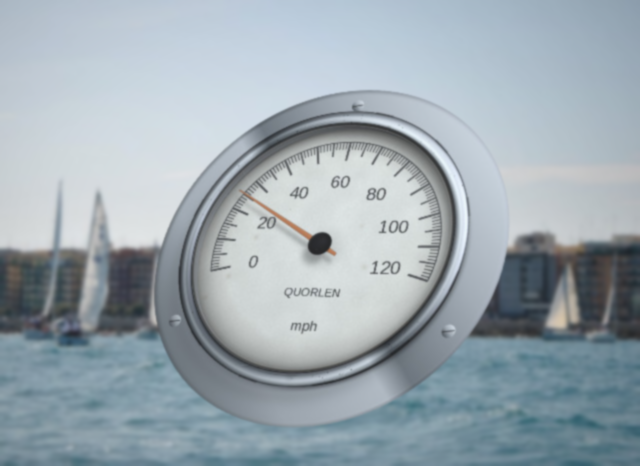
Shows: 25 mph
